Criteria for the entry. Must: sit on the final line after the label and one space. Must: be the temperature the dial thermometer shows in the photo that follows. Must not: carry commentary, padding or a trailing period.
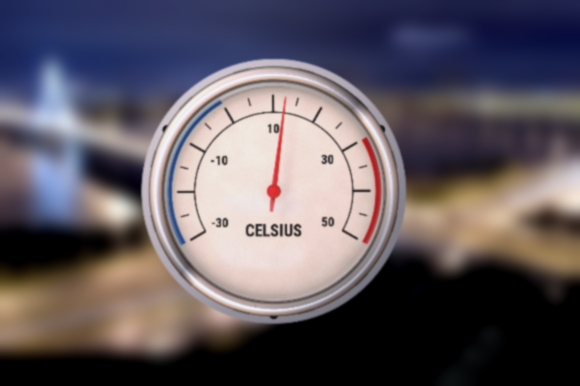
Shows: 12.5 °C
